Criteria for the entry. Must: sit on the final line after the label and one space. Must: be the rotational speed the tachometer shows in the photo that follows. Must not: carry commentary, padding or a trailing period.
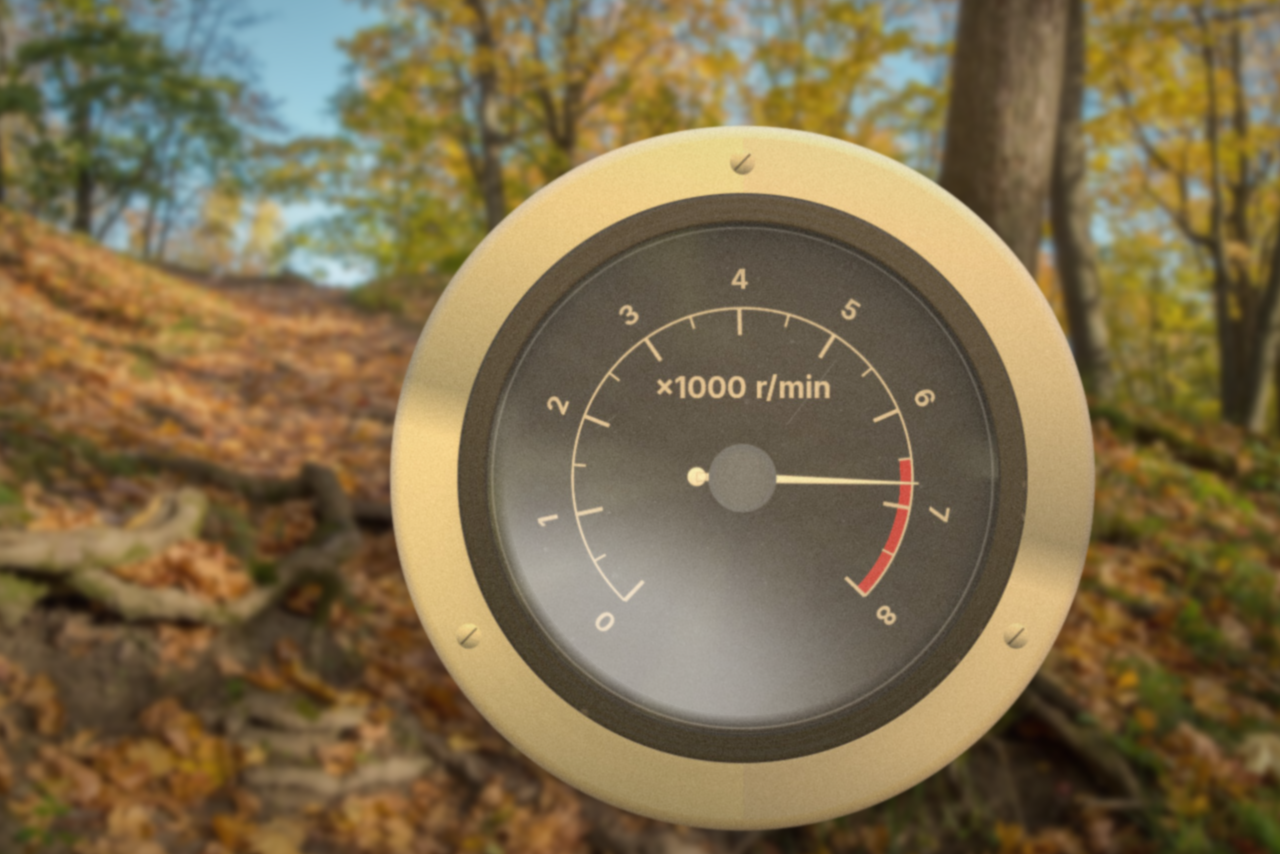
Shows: 6750 rpm
